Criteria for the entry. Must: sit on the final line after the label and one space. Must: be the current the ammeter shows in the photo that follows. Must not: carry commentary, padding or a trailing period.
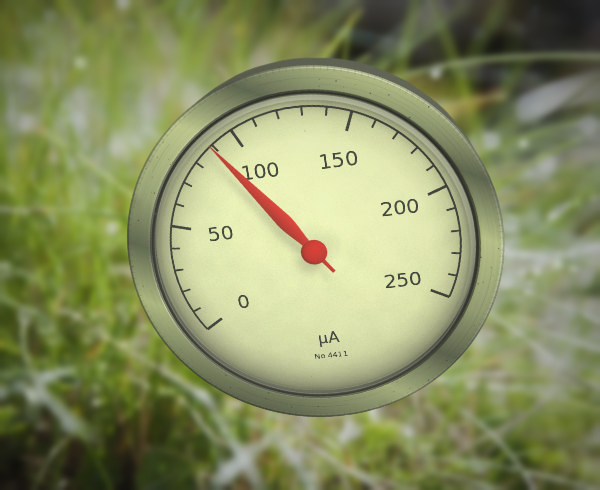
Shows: 90 µA
